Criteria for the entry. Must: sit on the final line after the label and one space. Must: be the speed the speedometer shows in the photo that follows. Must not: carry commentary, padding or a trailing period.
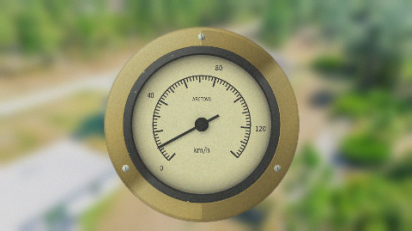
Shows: 10 km/h
